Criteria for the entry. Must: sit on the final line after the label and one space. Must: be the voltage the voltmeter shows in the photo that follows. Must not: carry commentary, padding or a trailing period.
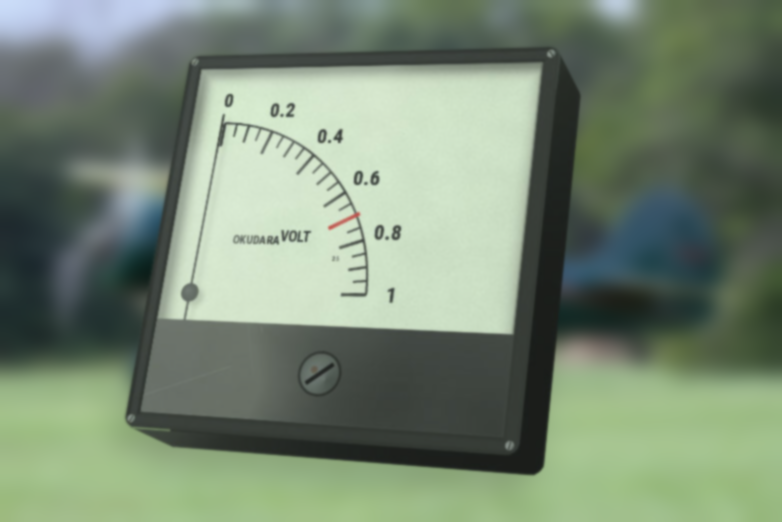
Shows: 0 V
